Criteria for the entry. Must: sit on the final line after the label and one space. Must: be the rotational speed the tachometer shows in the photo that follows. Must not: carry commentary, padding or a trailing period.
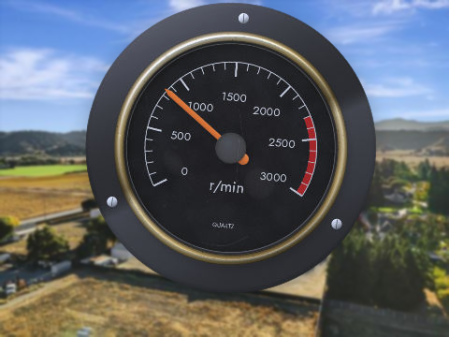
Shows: 850 rpm
